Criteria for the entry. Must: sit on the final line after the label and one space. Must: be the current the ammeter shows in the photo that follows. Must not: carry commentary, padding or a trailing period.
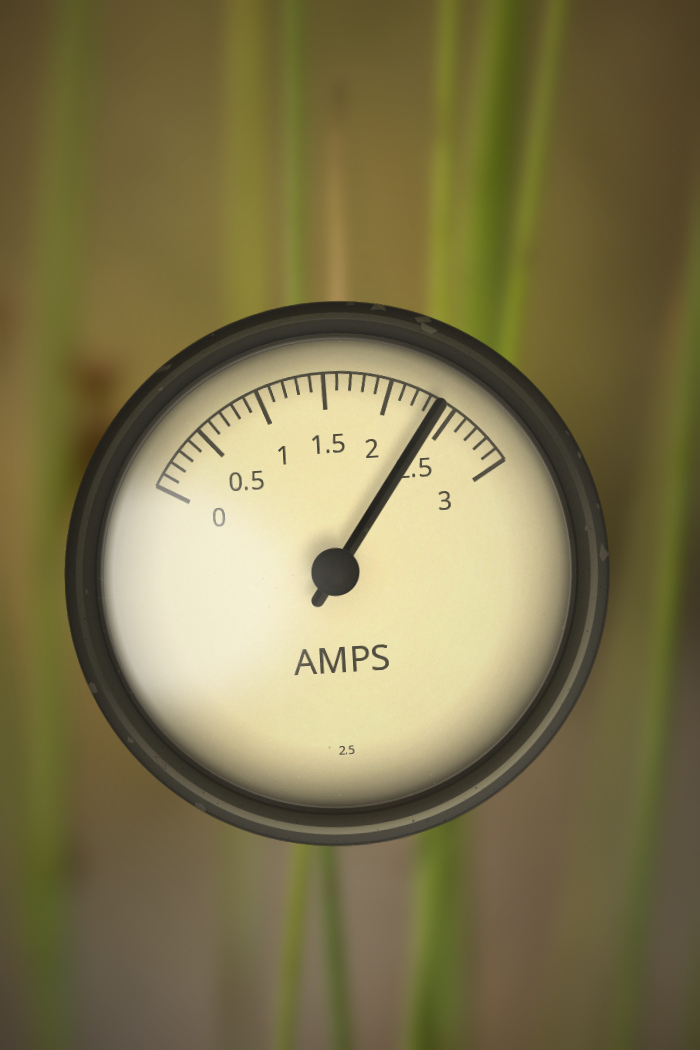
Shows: 2.4 A
